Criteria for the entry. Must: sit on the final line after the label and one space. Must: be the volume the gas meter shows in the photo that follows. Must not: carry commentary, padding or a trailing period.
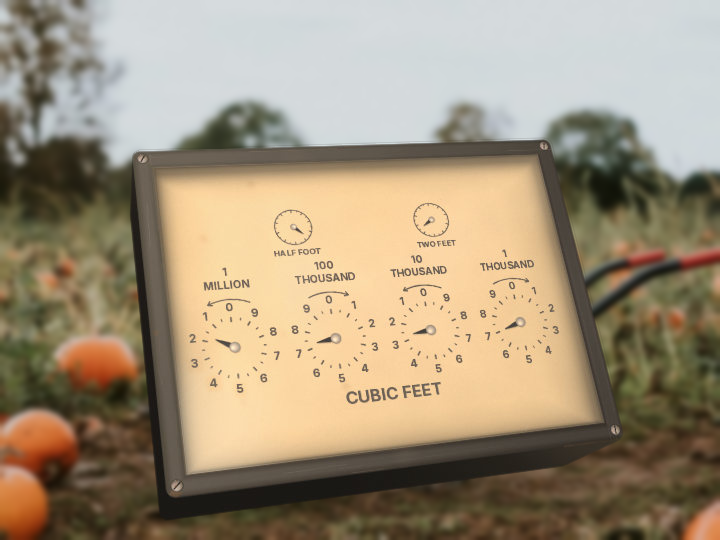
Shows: 172700 ft³
